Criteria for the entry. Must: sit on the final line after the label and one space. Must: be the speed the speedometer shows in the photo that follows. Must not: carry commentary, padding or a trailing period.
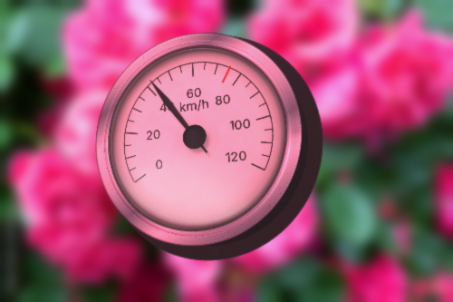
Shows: 42.5 km/h
